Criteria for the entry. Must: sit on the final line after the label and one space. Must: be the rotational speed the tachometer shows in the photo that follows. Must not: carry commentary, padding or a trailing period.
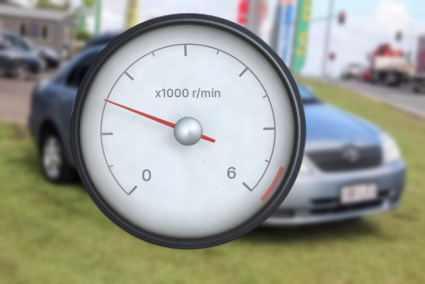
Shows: 1500 rpm
